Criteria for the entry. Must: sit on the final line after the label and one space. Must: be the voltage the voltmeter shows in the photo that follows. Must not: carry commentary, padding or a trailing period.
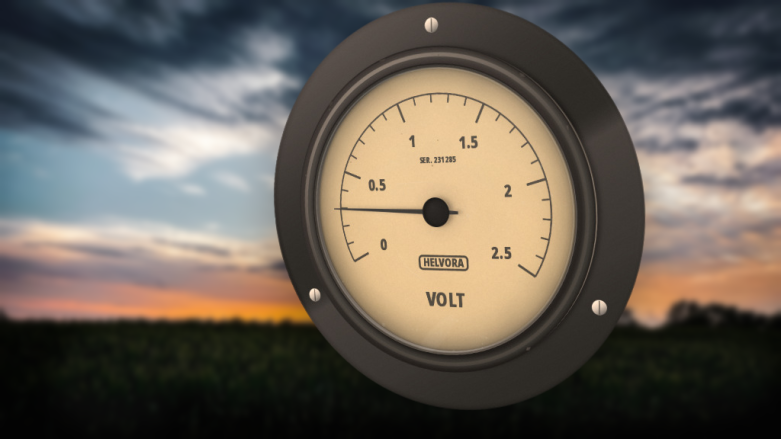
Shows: 0.3 V
